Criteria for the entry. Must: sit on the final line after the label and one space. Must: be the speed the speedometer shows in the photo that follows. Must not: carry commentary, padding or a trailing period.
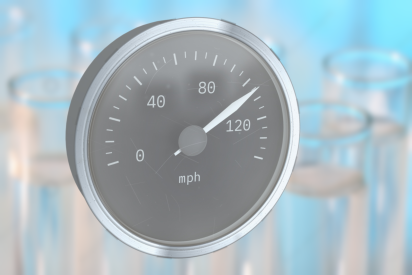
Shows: 105 mph
